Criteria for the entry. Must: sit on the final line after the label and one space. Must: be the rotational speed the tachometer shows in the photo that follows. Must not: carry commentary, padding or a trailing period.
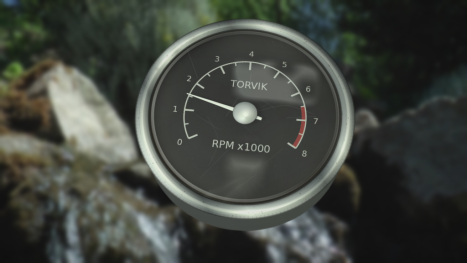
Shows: 1500 rpm
